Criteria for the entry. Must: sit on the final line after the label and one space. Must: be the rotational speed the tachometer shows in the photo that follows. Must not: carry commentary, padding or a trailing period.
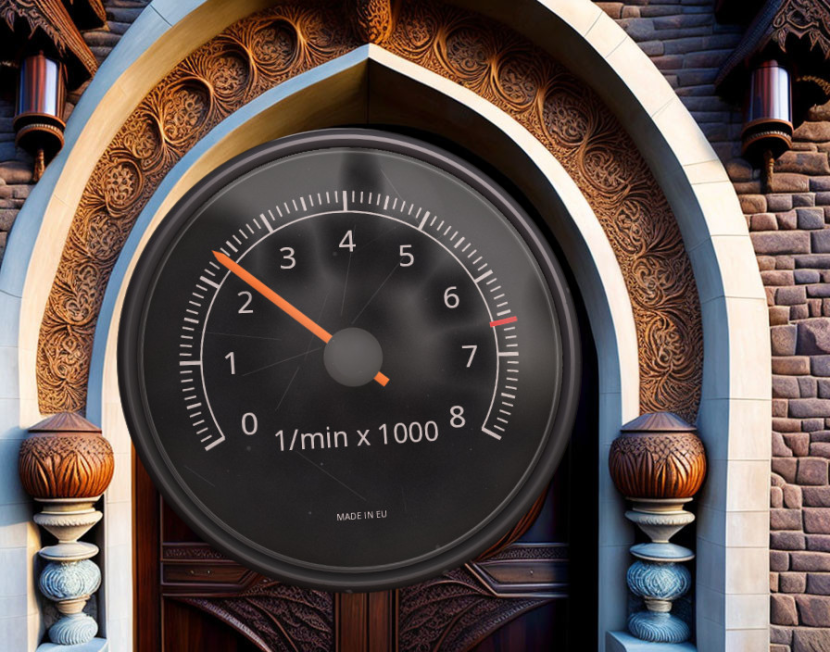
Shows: 2300 rpm
